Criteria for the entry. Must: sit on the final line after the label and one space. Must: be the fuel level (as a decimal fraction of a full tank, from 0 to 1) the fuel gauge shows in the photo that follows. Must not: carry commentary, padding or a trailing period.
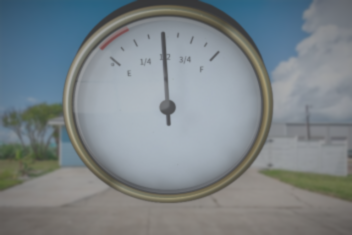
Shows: 0.5
